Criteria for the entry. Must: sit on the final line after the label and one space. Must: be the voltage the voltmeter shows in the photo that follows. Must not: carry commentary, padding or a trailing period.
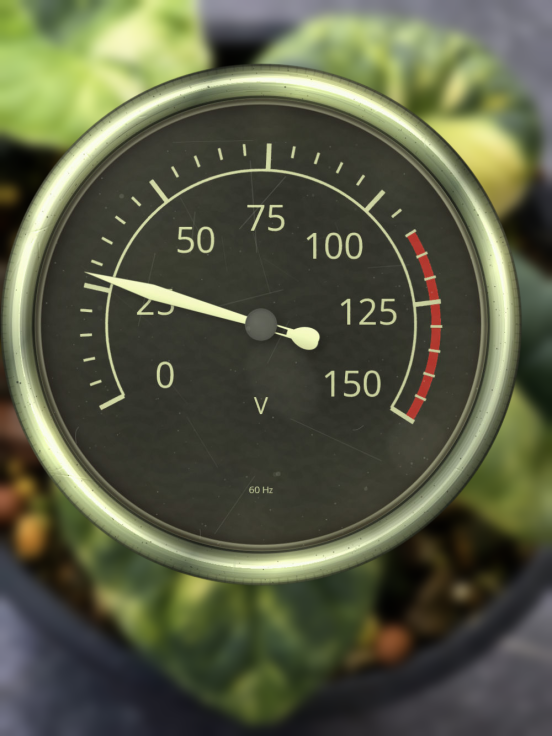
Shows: 27.5 V
